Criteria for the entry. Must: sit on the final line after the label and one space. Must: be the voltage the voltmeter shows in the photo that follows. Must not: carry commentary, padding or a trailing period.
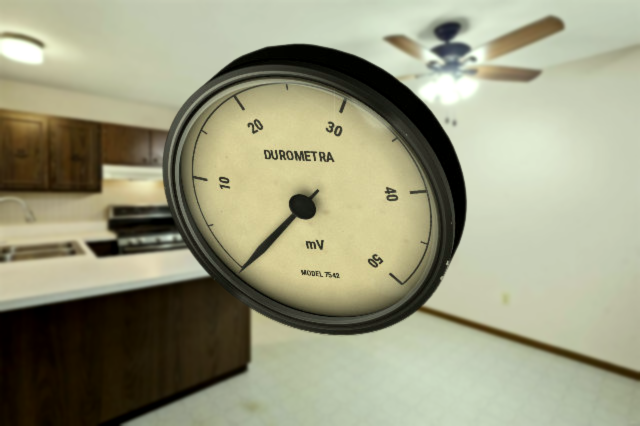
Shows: 0 mV
